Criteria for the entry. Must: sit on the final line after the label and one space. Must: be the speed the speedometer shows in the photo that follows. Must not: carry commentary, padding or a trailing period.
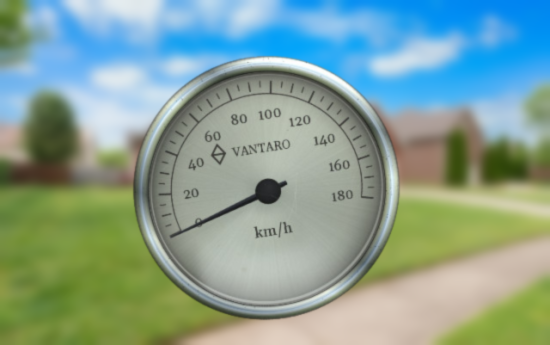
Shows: 0 km/h
